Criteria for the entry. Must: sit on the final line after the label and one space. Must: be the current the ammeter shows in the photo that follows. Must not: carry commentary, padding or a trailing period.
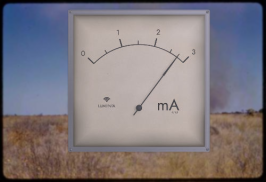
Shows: 2.75 mA
